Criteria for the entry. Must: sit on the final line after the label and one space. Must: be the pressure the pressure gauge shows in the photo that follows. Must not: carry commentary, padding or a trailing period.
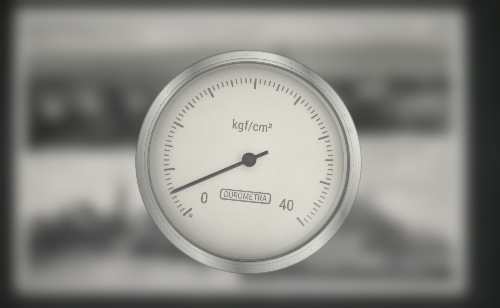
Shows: 2.5 kg/cm²
